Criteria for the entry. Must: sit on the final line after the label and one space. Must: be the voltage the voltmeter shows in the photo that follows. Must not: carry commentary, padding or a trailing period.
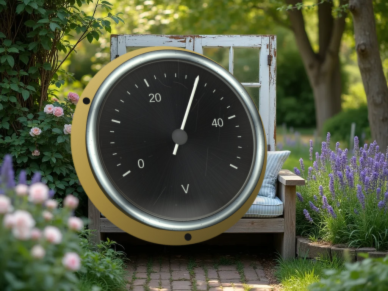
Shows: 30 V
